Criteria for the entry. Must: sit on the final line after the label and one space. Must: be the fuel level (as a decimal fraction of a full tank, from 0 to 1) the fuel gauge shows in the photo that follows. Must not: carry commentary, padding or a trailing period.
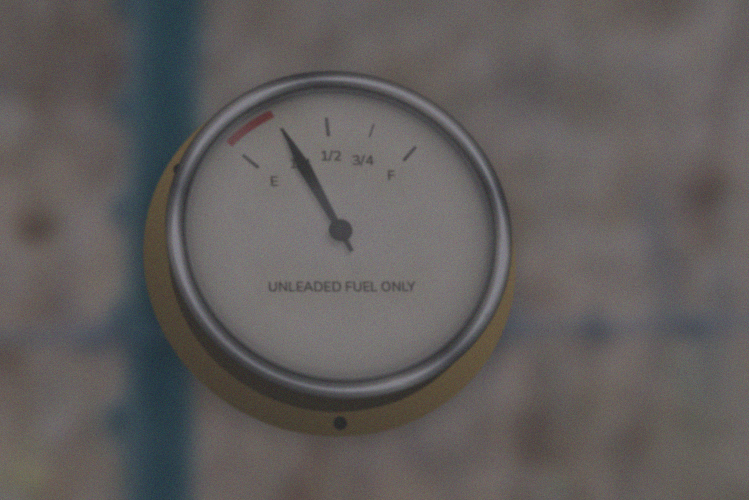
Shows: 0.25
